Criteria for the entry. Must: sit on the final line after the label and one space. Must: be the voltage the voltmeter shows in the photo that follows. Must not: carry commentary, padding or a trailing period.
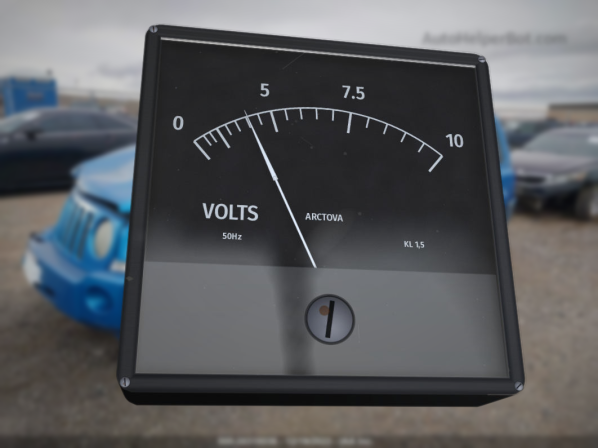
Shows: 4 V
